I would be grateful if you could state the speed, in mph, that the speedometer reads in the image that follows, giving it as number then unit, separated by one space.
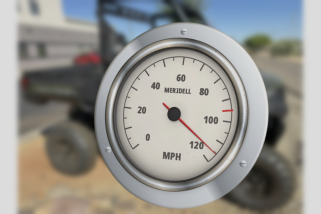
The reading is 115 mph
